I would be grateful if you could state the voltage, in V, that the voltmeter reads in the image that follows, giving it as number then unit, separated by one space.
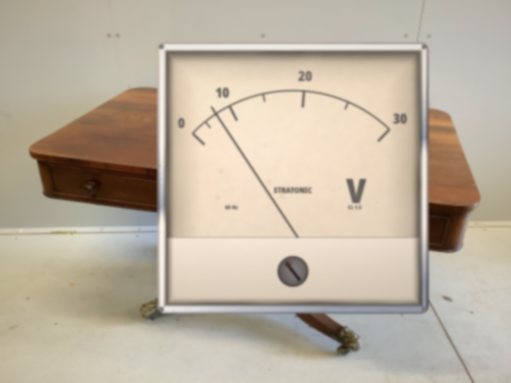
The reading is 7.5 V
